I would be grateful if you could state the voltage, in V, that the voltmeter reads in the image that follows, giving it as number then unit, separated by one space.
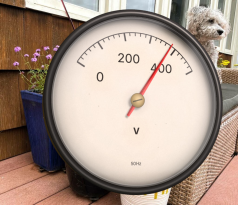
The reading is 380 V
